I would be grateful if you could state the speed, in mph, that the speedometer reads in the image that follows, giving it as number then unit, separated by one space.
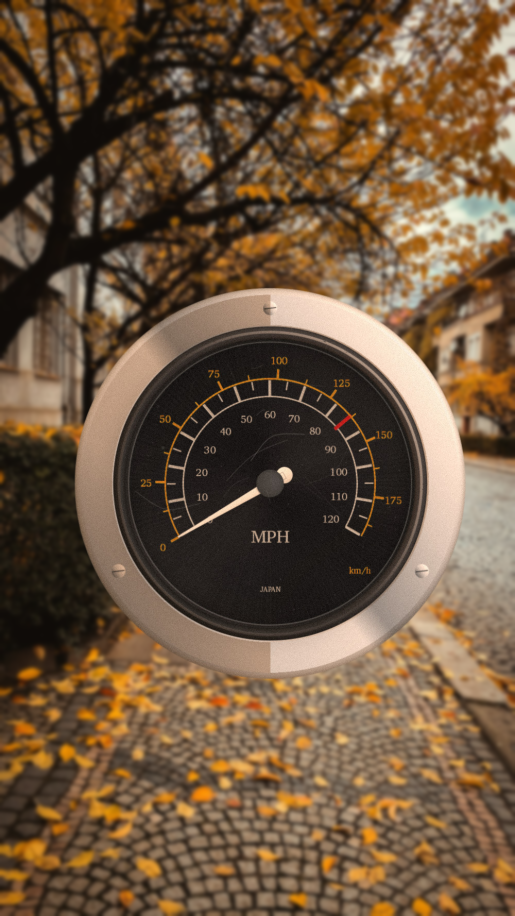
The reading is 0 mph
